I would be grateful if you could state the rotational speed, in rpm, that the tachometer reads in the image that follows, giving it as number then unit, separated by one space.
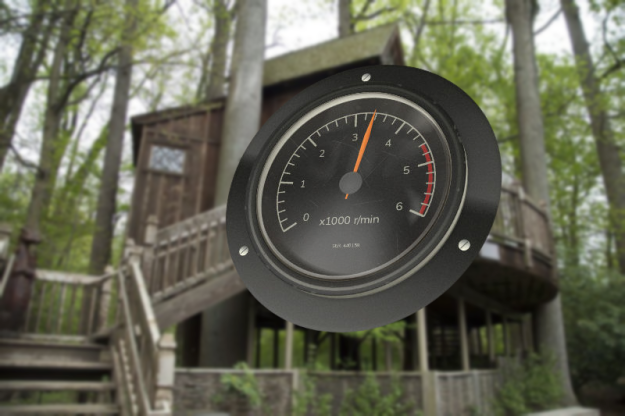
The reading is 3400 rpm
